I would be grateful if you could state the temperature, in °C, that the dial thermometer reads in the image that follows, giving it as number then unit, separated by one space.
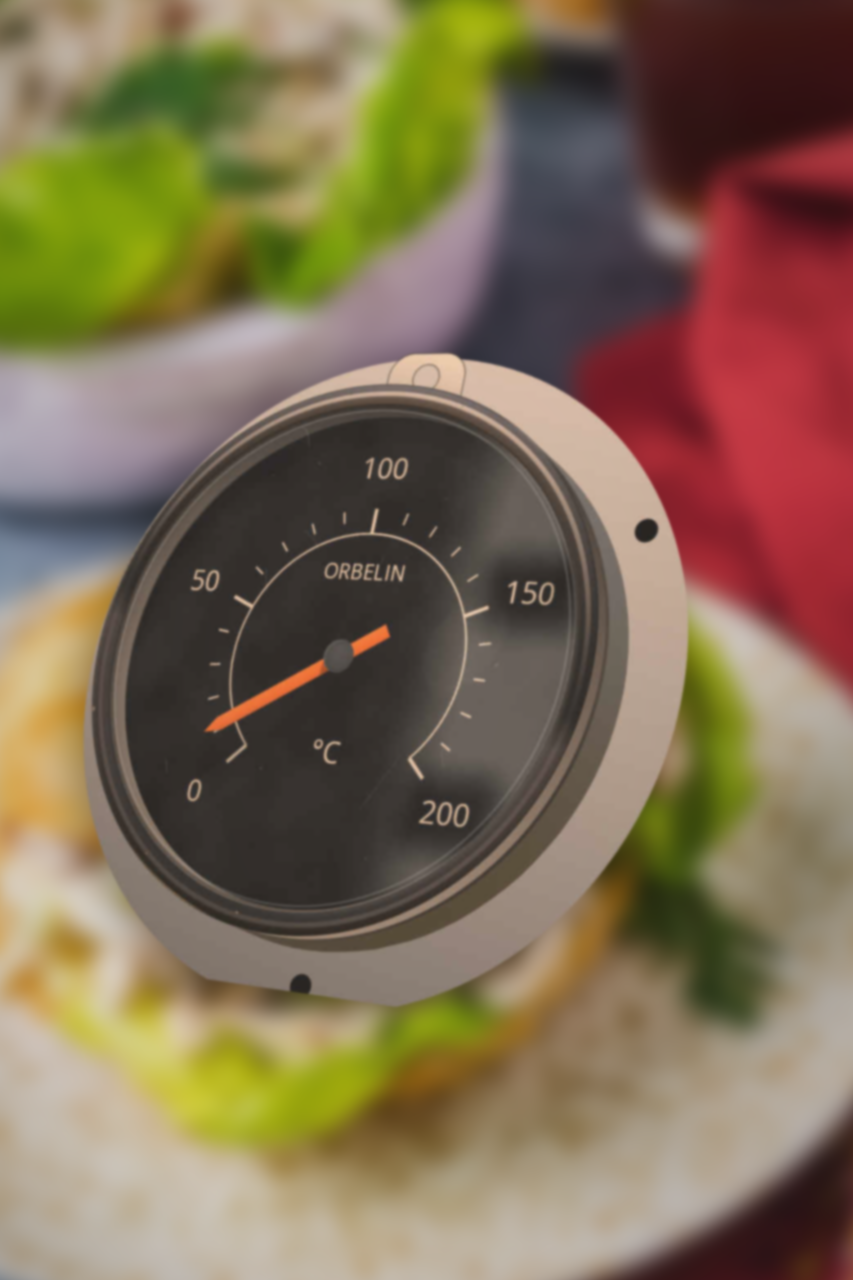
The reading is 10 °C
